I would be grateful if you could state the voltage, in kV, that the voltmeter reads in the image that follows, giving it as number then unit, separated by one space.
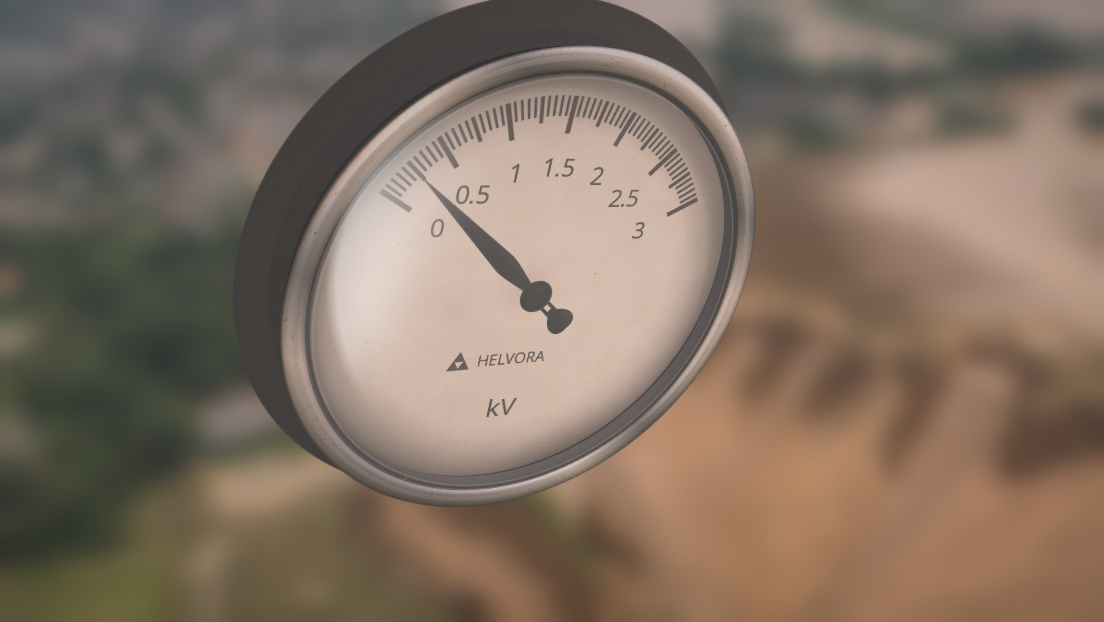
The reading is 0.25 kV
